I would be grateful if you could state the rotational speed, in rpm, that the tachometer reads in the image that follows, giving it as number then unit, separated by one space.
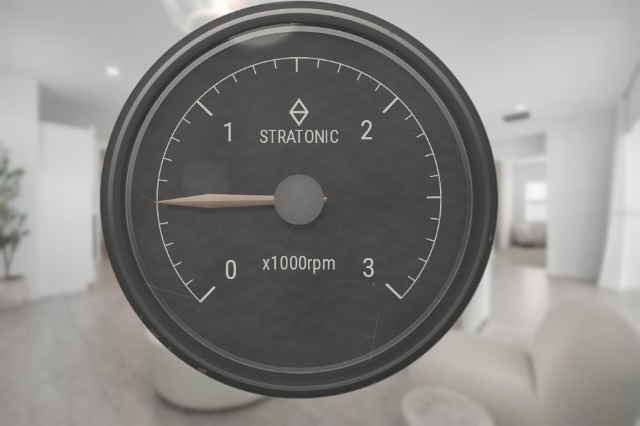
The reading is 500 rpm
